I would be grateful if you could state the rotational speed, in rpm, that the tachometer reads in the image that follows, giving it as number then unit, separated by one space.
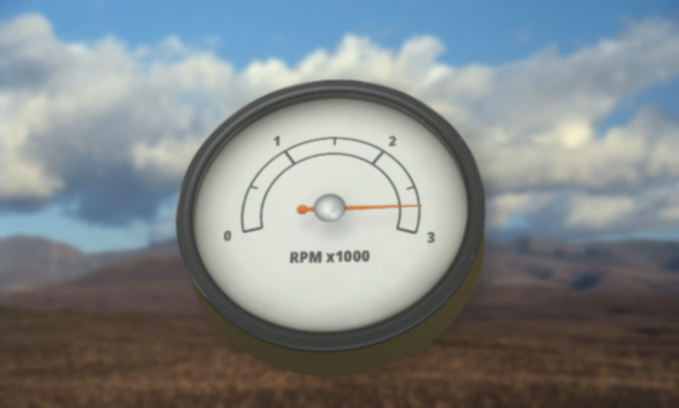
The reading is 2750 rpm
